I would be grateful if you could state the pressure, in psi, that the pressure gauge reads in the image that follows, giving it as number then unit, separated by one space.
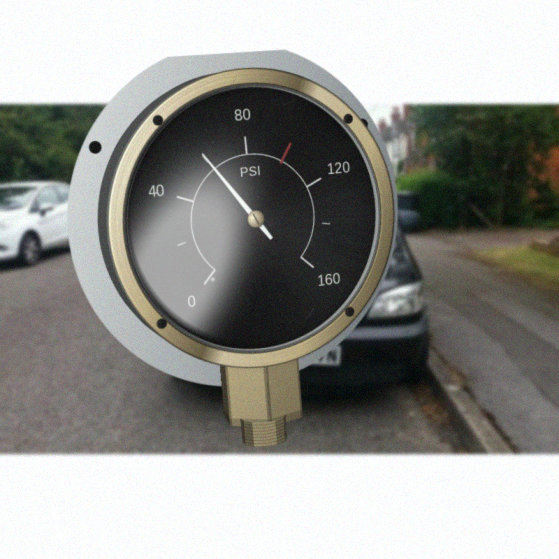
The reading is 60 psi
